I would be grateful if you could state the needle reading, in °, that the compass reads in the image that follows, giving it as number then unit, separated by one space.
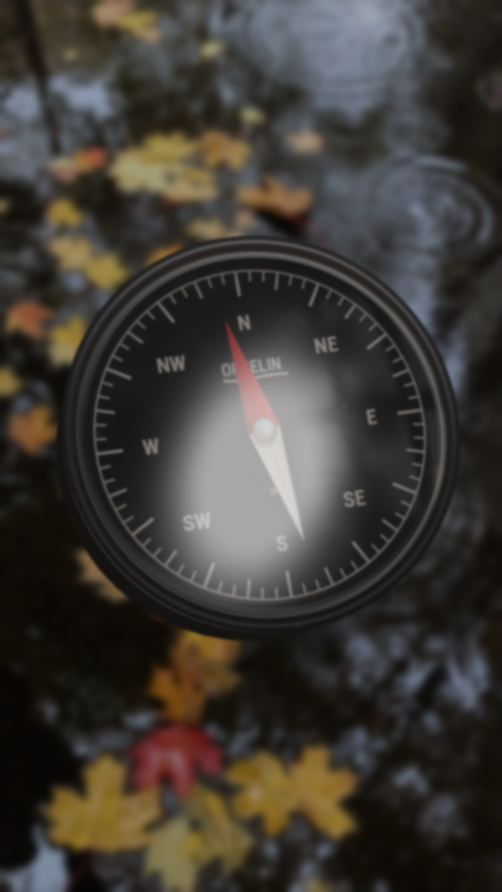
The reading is 350 °
